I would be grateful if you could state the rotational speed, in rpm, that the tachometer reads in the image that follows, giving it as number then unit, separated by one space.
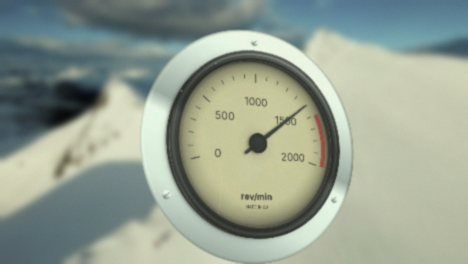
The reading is 1500 rpm
